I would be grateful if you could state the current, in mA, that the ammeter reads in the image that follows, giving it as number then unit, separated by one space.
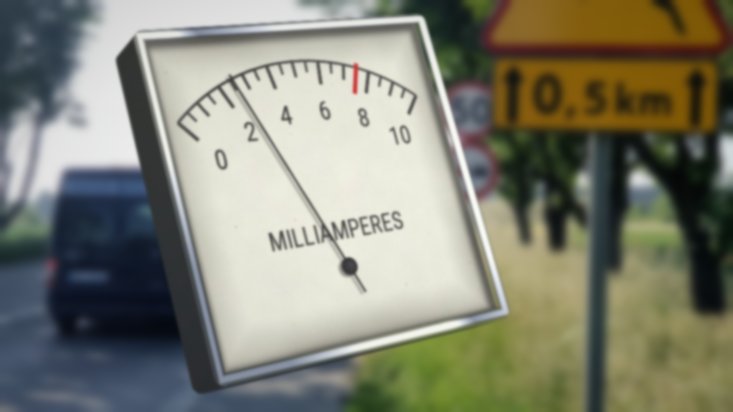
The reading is 2.5 mA
